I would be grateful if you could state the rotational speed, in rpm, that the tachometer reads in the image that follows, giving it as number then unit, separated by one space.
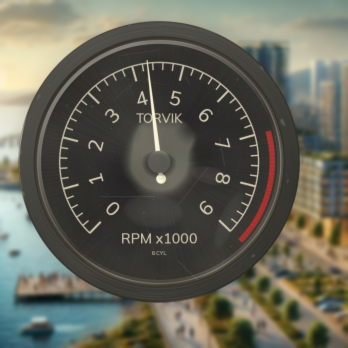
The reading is 4300 rpm
